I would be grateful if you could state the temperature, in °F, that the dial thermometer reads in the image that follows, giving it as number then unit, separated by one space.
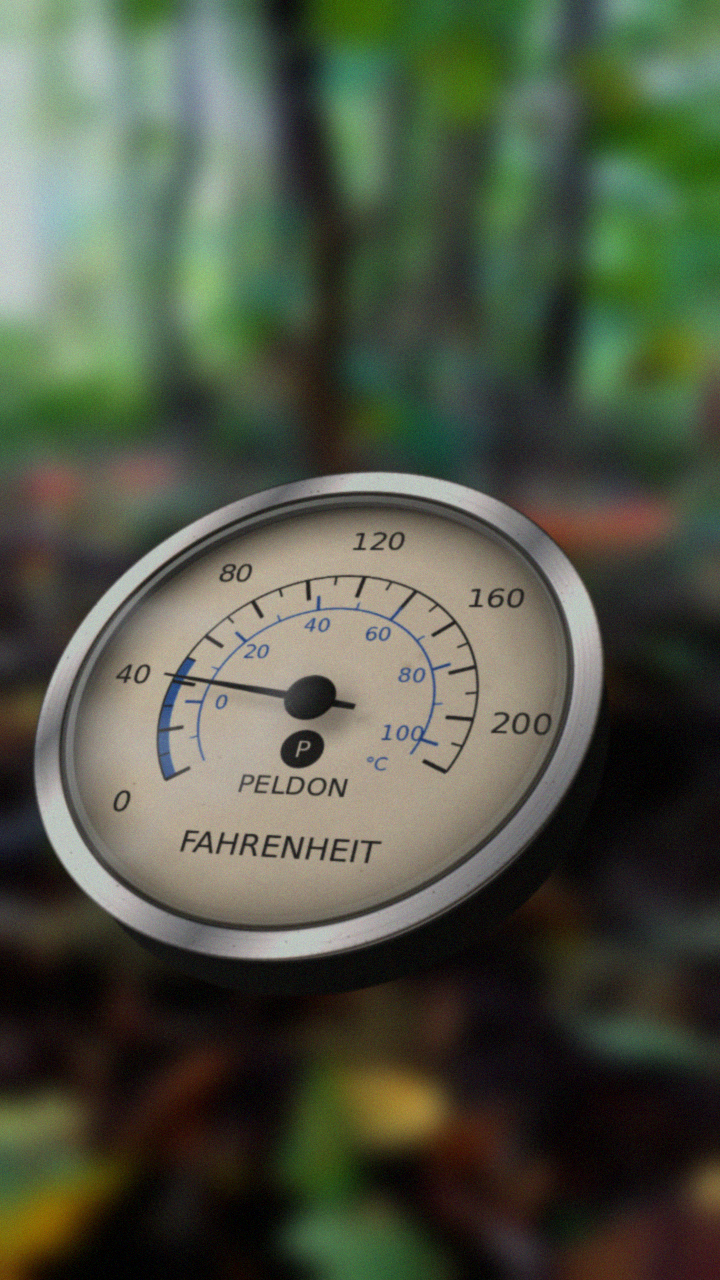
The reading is 40 °F
